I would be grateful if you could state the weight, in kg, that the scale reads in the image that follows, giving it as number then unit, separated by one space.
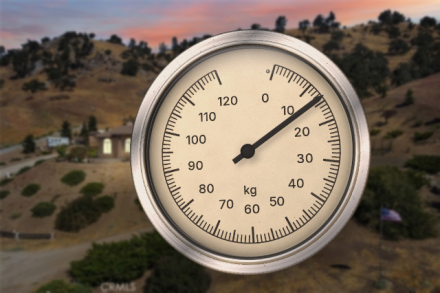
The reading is 14 kg
